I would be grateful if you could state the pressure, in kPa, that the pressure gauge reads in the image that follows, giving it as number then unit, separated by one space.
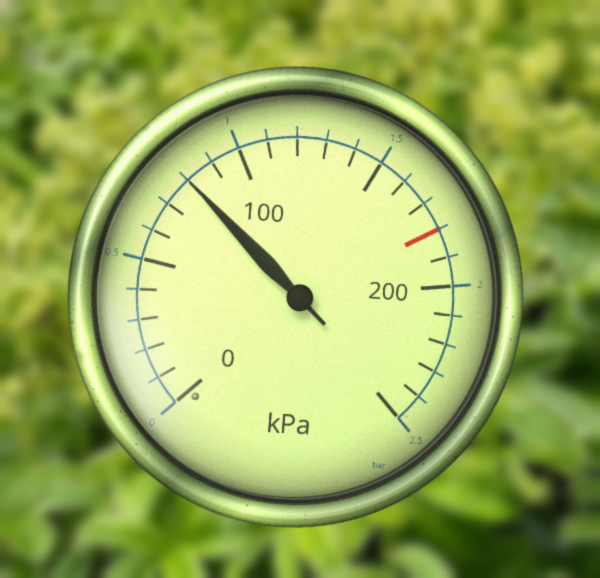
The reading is 80 kPa
